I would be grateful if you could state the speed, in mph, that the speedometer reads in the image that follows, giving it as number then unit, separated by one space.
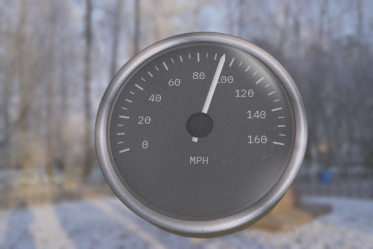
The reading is 95 mph
